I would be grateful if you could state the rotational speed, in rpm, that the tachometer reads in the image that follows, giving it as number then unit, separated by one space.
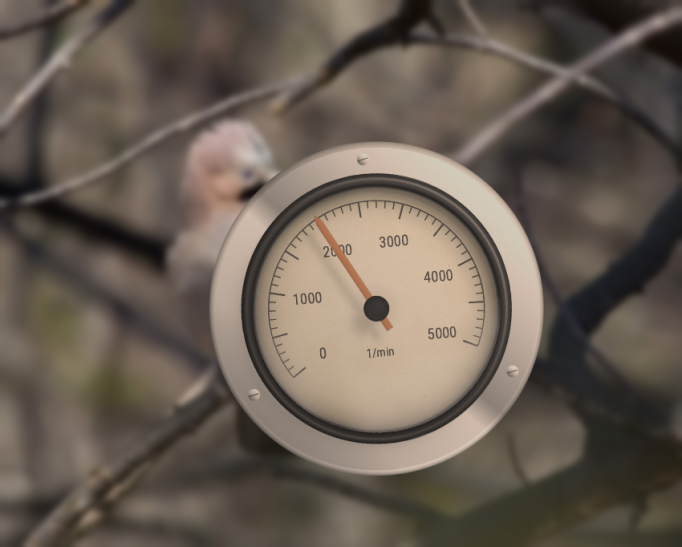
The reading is 2000 rpm
